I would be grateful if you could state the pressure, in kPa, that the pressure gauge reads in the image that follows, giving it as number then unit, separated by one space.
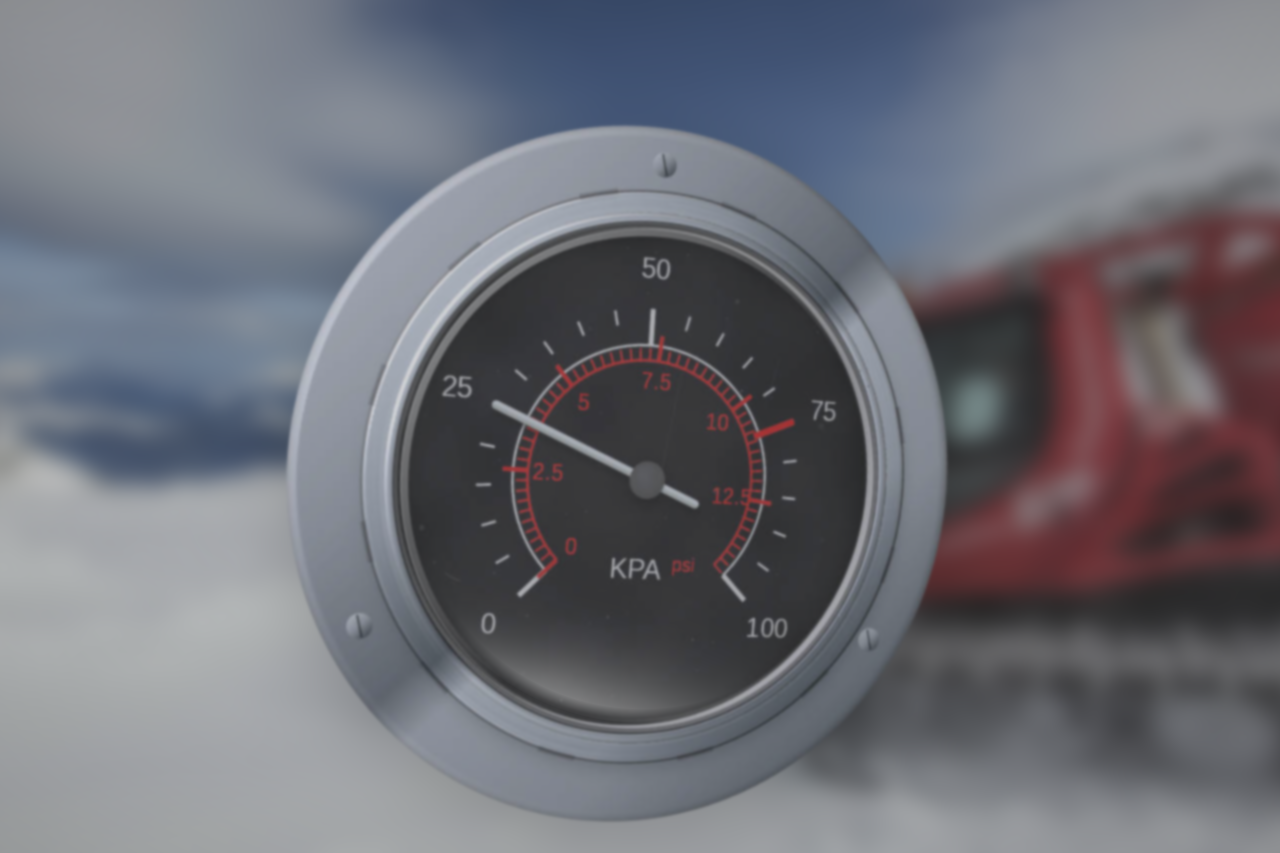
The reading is 25 kPa
